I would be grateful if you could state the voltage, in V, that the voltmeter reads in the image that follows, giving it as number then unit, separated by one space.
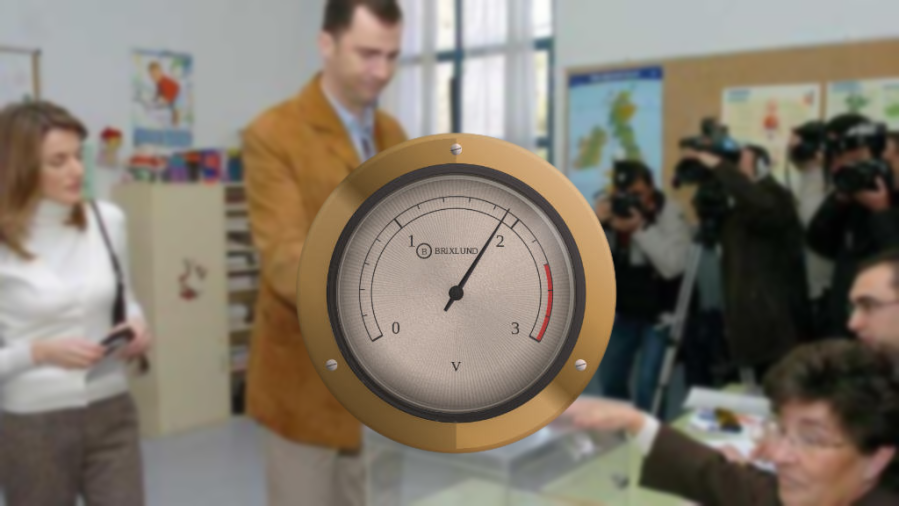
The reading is 1.9 V
